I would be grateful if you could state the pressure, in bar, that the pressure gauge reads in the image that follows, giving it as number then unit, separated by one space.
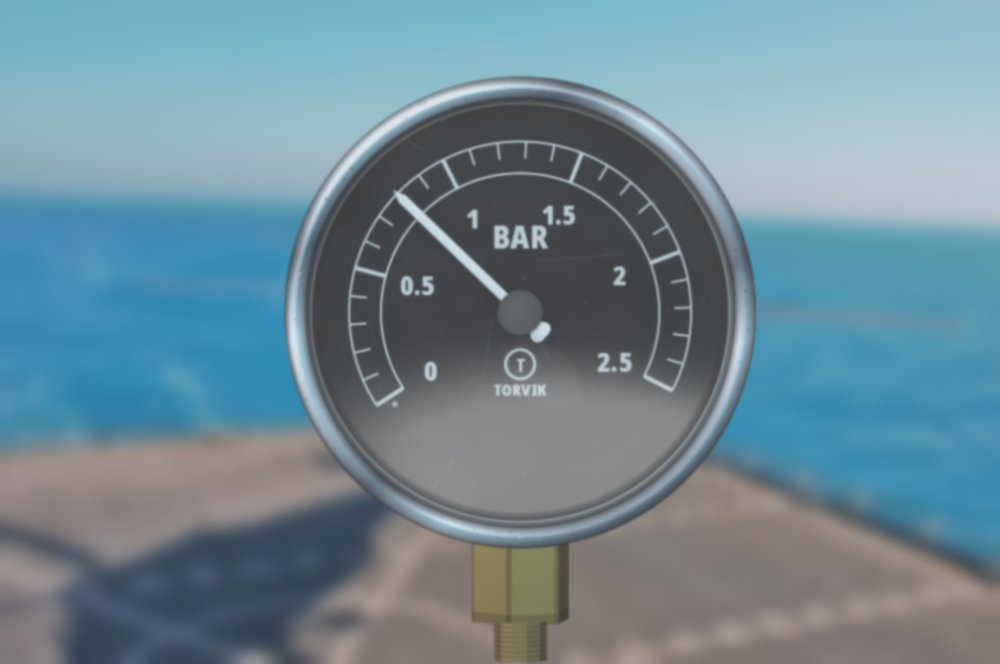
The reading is 0.8 bar
